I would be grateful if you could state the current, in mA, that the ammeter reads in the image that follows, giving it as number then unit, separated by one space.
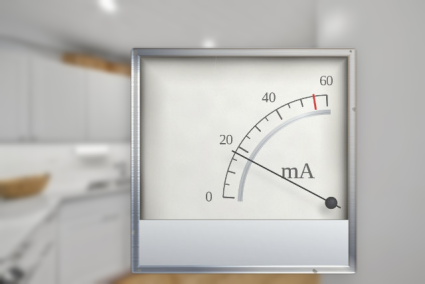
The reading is 17.5 mA
